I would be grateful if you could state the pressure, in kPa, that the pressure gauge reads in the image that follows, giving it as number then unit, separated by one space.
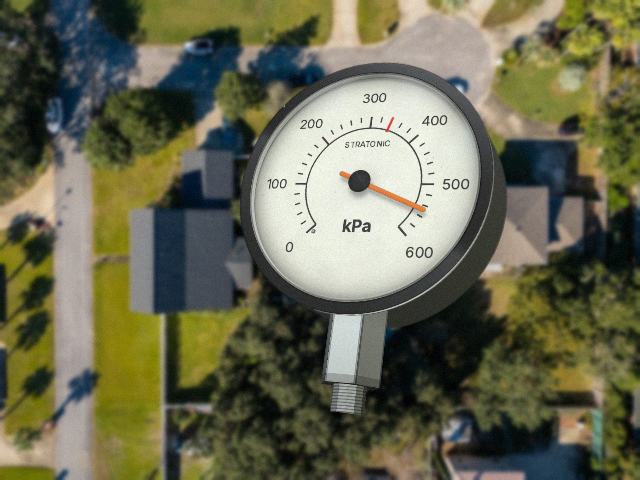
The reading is 550 kPa
